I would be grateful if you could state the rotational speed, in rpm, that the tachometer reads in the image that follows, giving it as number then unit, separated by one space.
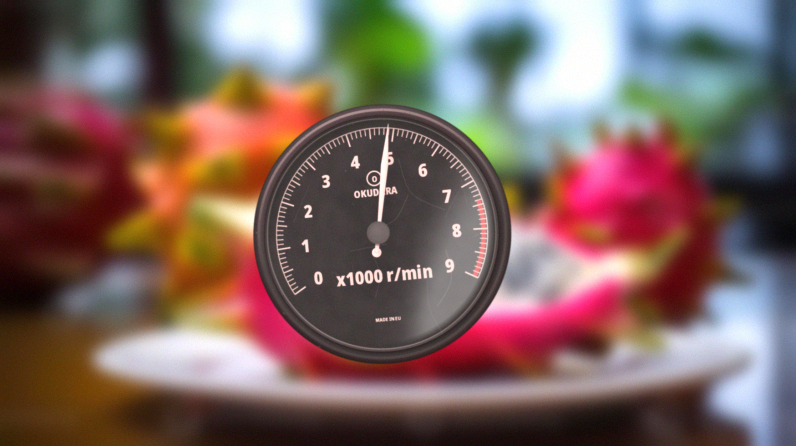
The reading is 4900 rpm
